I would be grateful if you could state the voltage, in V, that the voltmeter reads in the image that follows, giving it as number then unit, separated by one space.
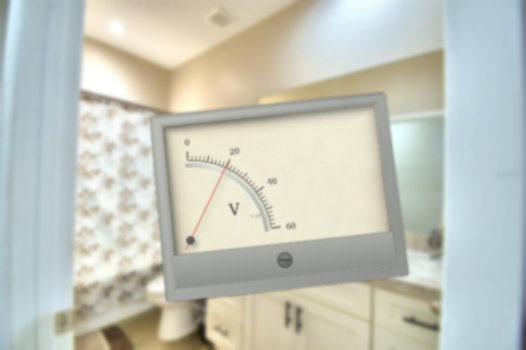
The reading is 20 V
